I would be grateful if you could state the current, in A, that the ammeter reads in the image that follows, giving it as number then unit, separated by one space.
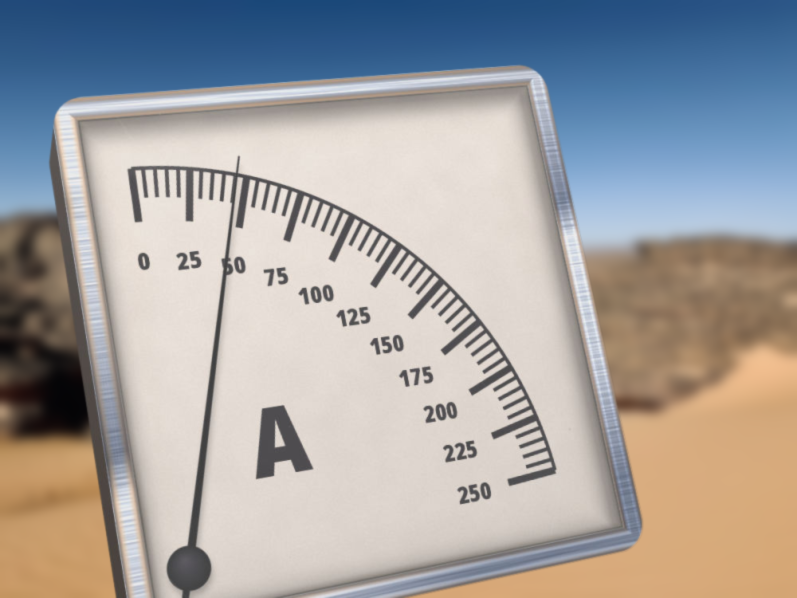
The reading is 45 A
